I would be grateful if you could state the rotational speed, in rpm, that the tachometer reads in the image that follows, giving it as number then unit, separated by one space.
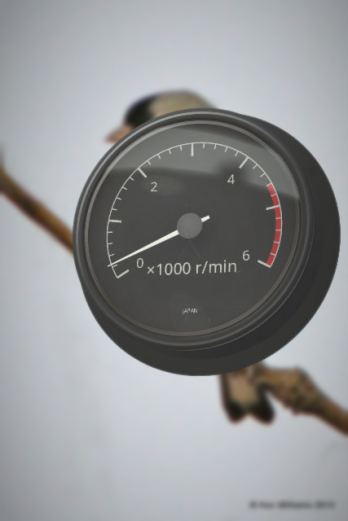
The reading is 200 rpm
